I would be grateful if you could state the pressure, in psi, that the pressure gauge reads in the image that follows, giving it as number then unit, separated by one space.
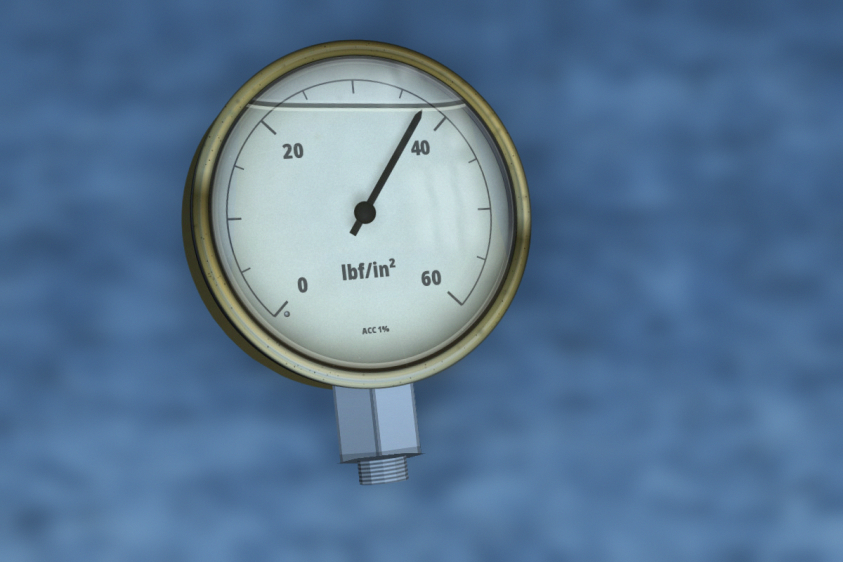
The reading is 37.5 psi
